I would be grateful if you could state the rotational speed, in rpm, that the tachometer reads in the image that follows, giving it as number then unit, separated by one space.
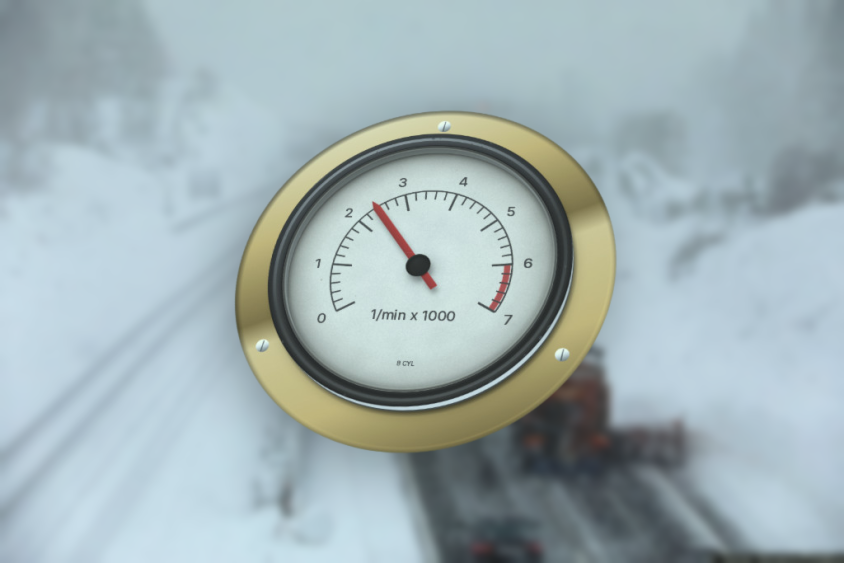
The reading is 2400 rpm
